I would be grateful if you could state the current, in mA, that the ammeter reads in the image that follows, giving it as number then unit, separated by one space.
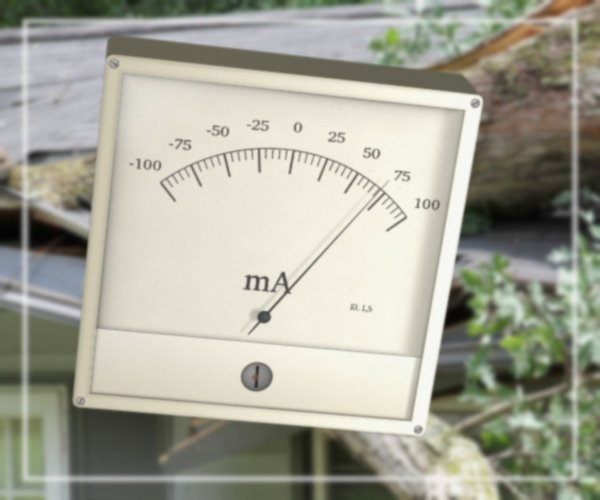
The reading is 70 mA
